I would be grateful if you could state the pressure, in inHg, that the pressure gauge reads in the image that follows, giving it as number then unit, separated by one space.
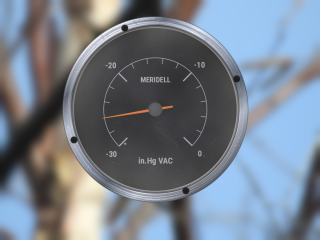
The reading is -26 inHg
